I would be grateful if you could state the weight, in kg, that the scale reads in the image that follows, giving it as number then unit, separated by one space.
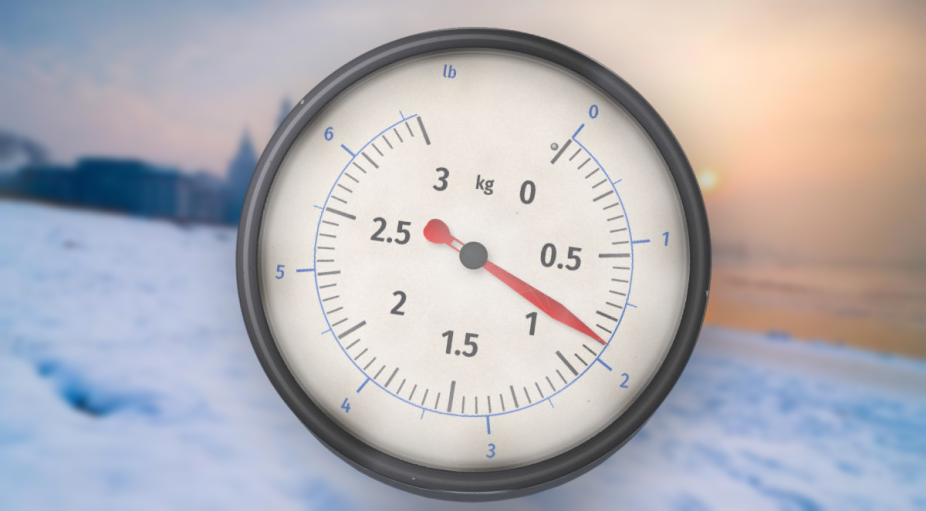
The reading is 0.85 kg
